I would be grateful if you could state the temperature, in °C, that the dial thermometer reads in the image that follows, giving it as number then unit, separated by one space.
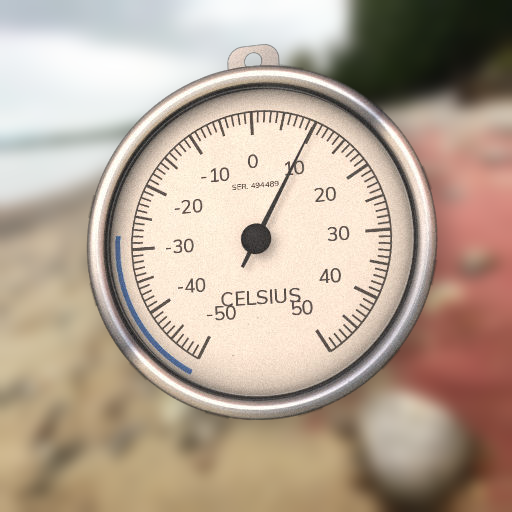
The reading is 10 °C
